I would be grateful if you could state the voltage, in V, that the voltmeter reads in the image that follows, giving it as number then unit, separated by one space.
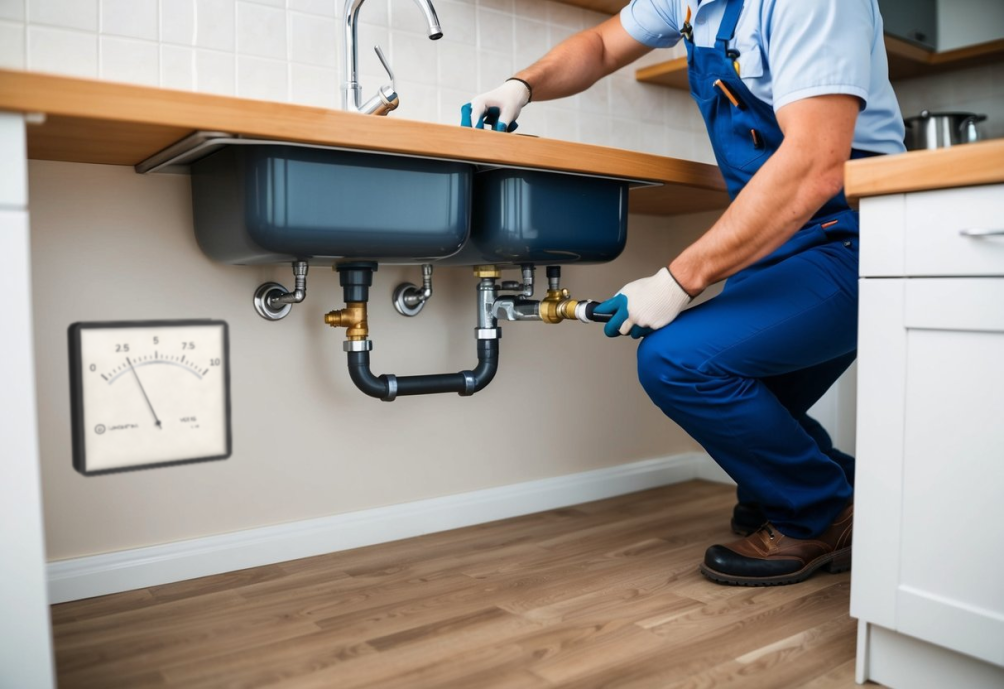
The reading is 2.5 V
